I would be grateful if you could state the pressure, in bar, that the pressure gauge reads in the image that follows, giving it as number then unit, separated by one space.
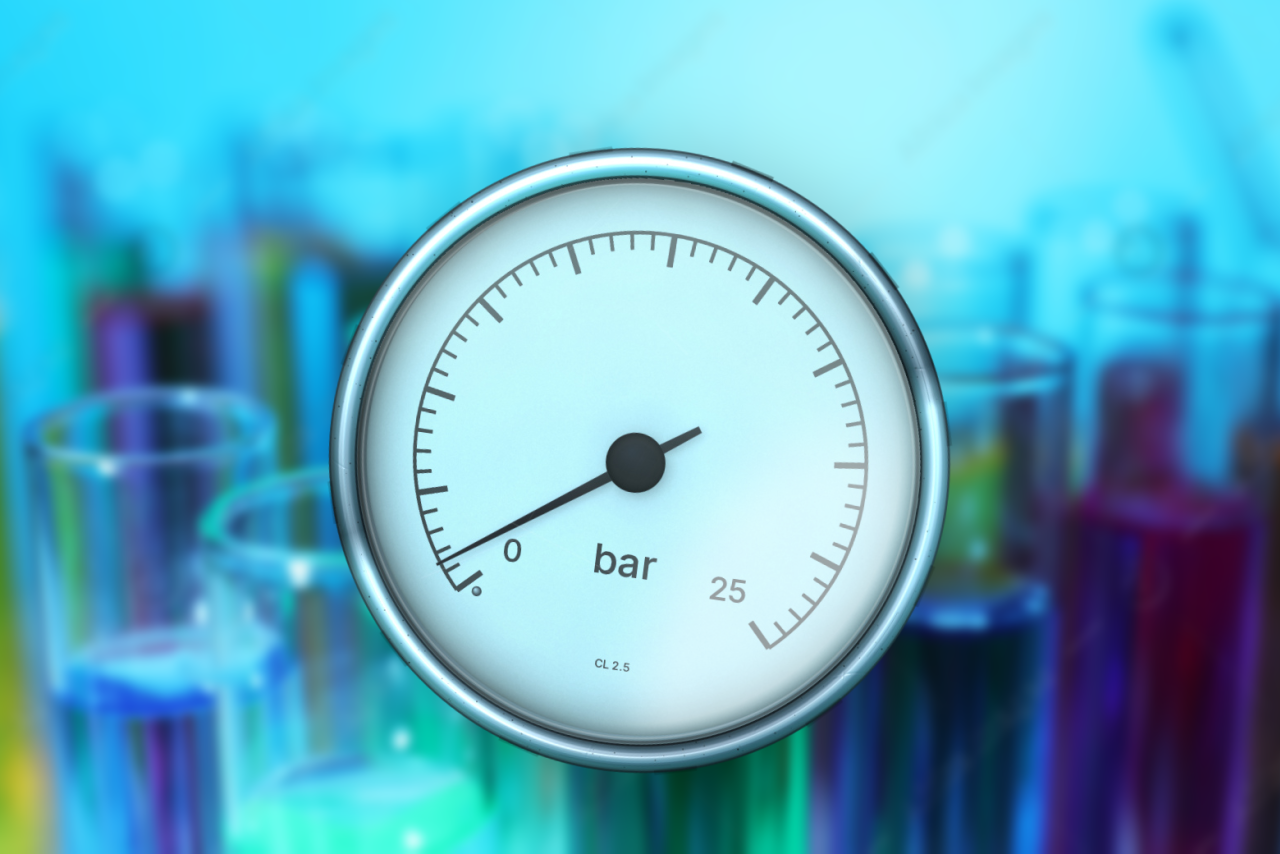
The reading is 0.75 bar
